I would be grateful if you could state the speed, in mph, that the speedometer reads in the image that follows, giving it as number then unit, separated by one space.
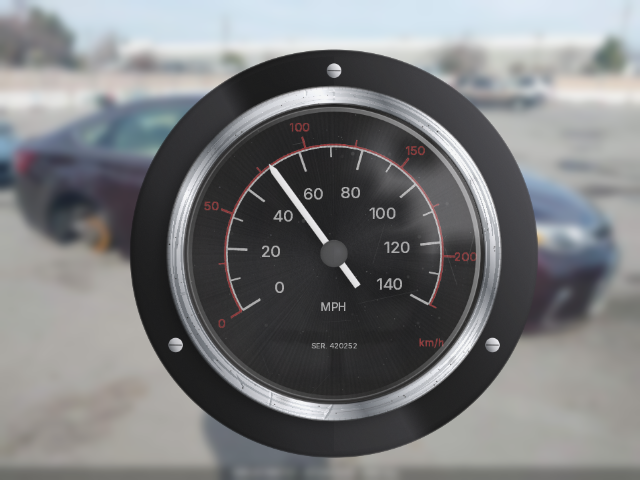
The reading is 50 mph
